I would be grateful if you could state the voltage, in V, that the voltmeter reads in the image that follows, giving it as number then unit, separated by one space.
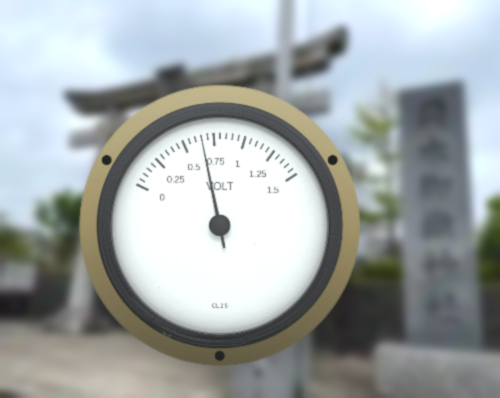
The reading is 0.65 V
